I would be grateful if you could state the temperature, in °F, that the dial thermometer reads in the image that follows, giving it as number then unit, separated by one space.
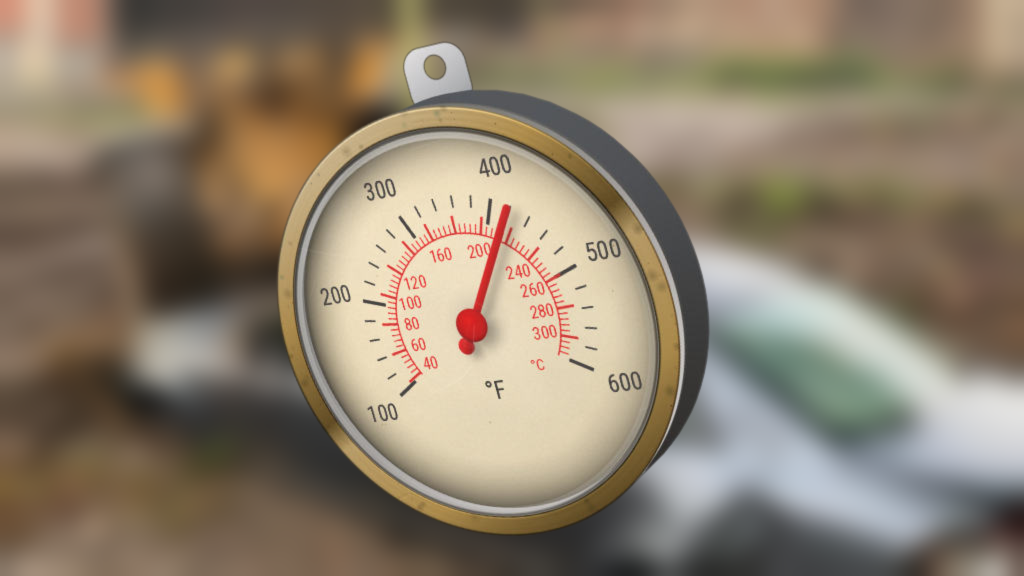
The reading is 420 °F
